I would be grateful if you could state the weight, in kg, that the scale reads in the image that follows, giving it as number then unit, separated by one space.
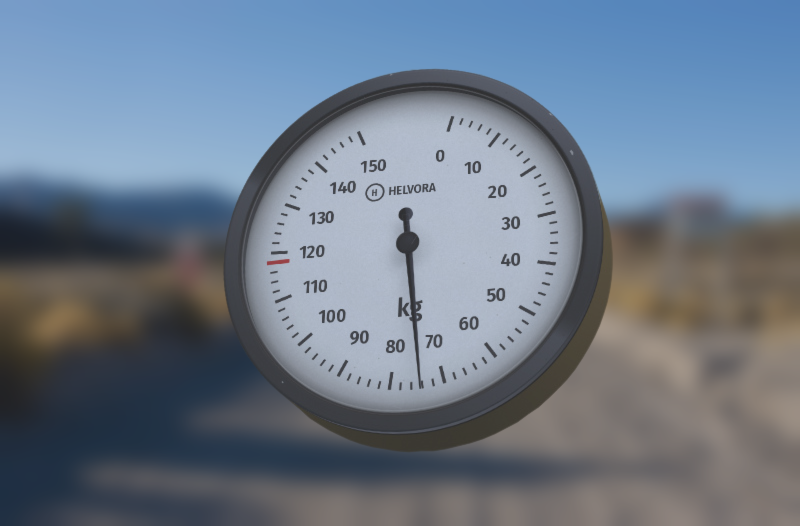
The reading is 74 kg
